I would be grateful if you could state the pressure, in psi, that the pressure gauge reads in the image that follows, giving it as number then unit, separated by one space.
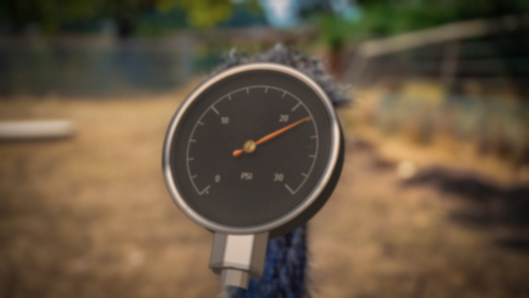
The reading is 22 psi
